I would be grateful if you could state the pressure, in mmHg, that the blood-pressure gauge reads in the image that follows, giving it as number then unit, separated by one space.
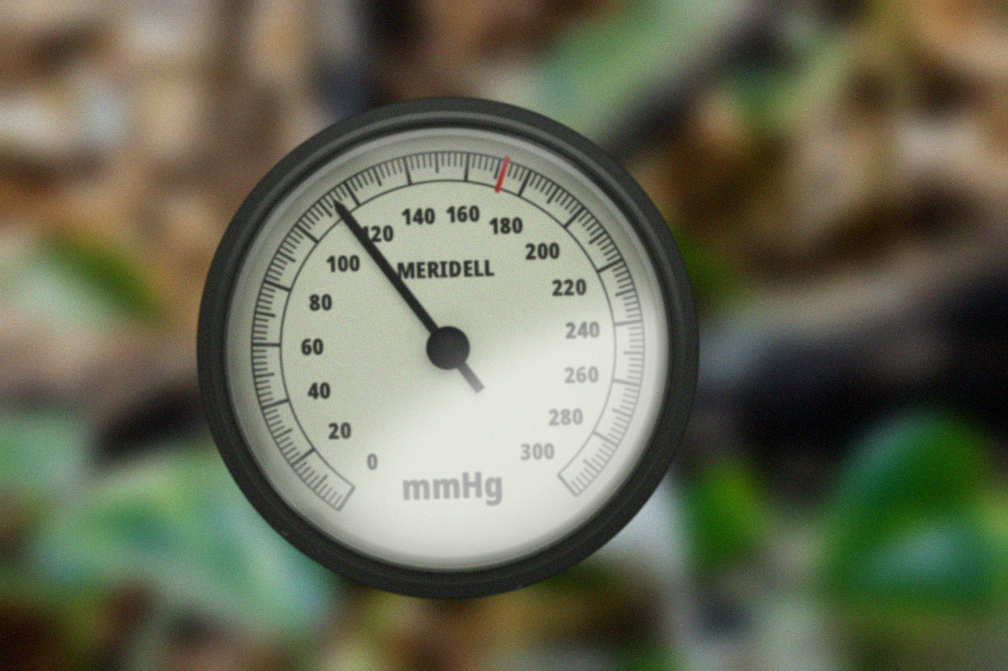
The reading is 114 mmHg
